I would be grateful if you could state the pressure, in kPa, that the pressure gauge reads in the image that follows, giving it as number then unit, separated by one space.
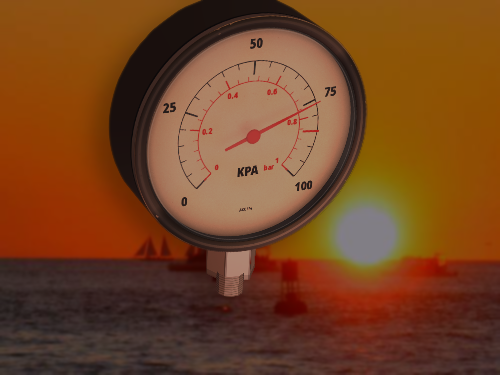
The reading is 75 kPa
